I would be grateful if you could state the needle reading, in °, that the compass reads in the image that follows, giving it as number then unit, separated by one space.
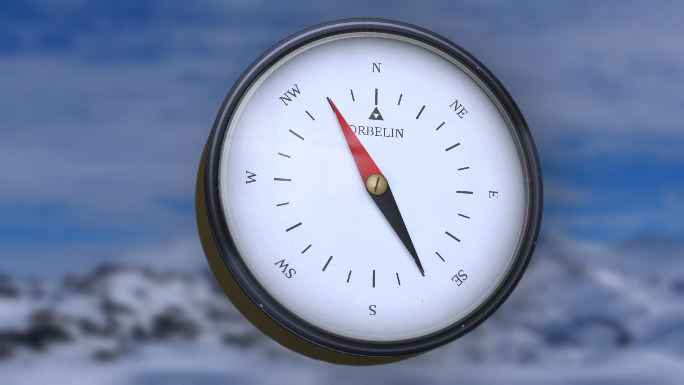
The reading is 330 °
